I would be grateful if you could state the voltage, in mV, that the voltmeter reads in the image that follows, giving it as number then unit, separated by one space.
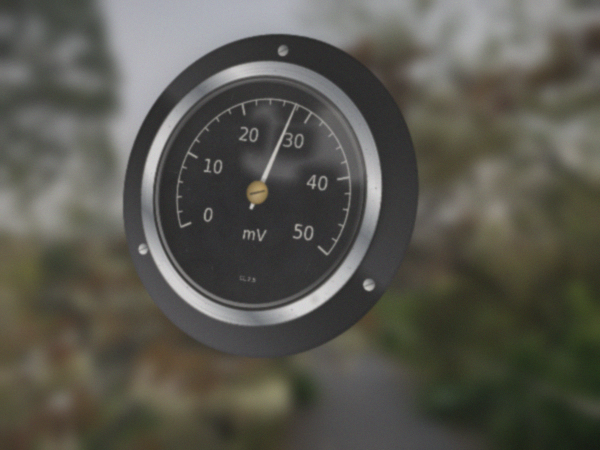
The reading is 28 mV
